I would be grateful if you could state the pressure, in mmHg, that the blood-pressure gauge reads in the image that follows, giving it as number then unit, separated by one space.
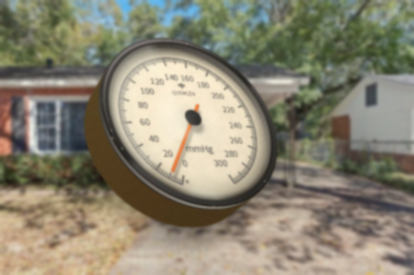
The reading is 10 mmHg
